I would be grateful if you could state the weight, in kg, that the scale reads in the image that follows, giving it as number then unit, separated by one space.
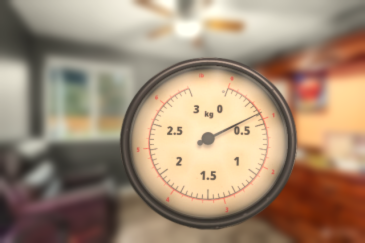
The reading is 0.4 kg
